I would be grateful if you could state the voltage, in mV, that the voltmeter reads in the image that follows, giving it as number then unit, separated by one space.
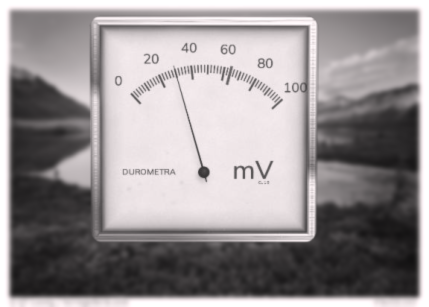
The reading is 30 mV
